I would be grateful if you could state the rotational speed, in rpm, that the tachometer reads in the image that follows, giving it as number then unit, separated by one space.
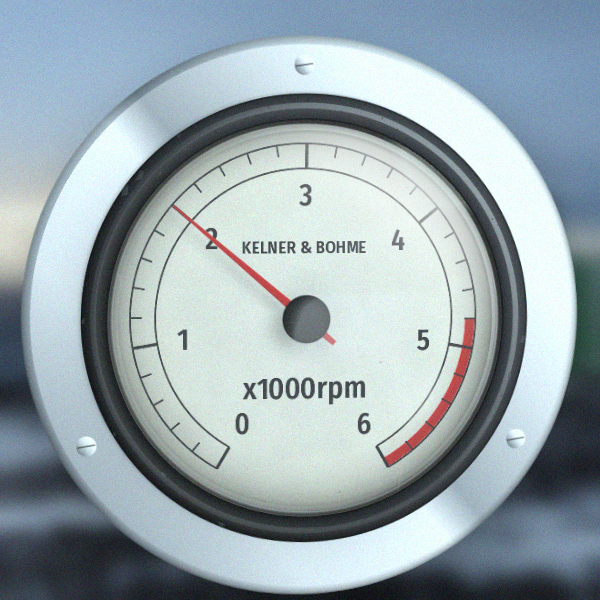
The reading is 2000 rpm
